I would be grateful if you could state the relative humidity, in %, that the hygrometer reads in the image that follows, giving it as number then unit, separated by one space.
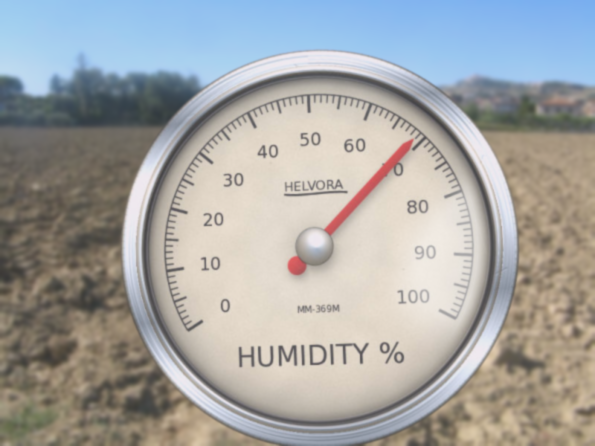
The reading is 69 %
